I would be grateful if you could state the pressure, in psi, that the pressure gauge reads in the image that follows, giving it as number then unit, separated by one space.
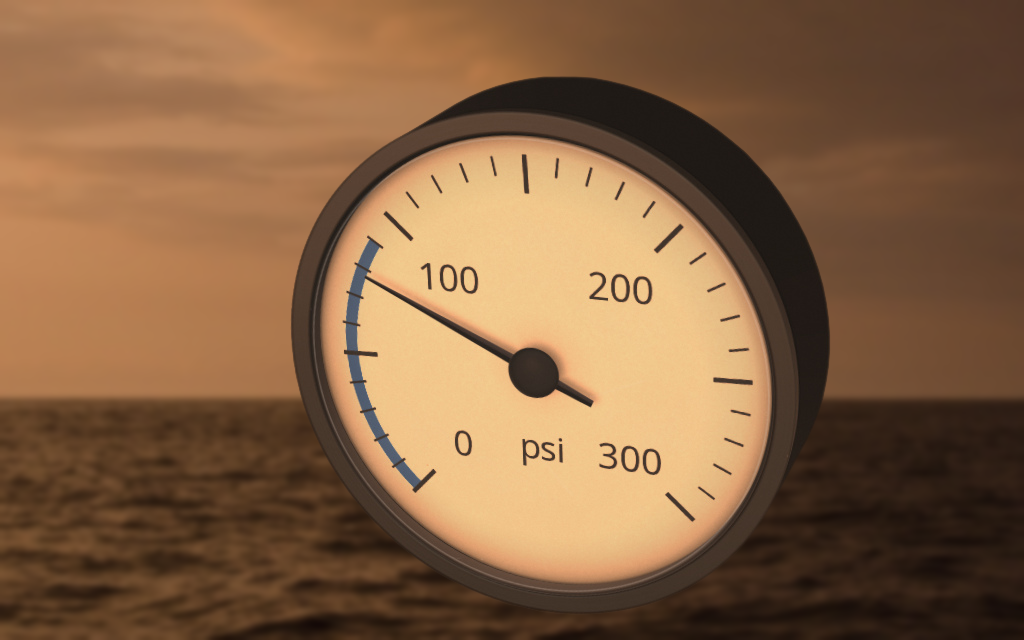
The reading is 80 psi
